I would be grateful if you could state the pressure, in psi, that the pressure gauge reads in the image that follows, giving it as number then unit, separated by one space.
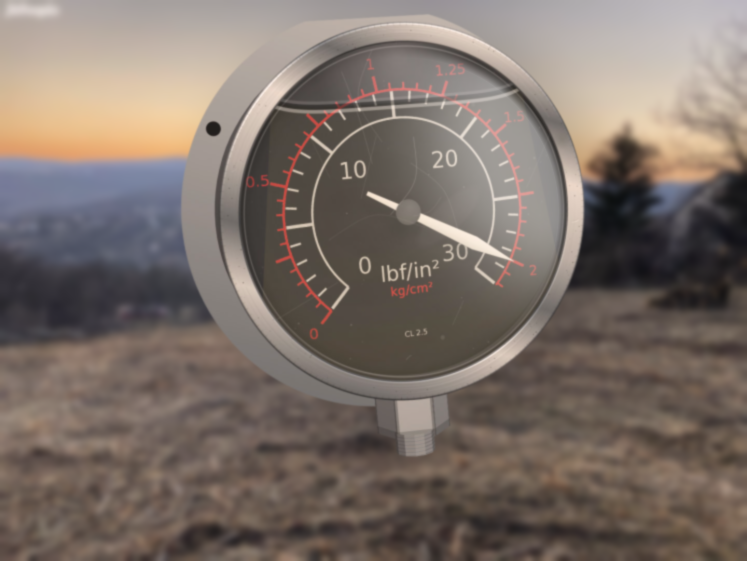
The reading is 28.5 psi
